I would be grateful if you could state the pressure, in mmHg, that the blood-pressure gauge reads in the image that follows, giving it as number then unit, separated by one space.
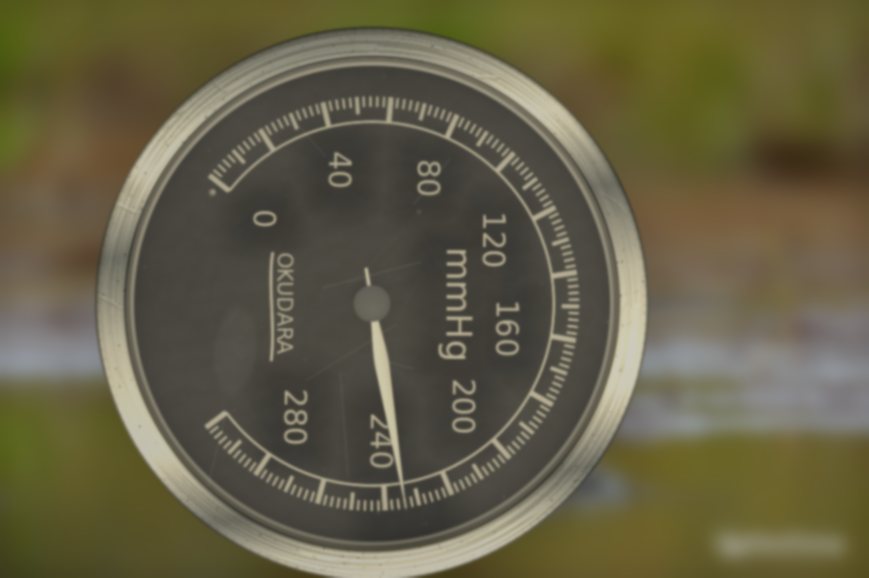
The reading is 234 mmHg
